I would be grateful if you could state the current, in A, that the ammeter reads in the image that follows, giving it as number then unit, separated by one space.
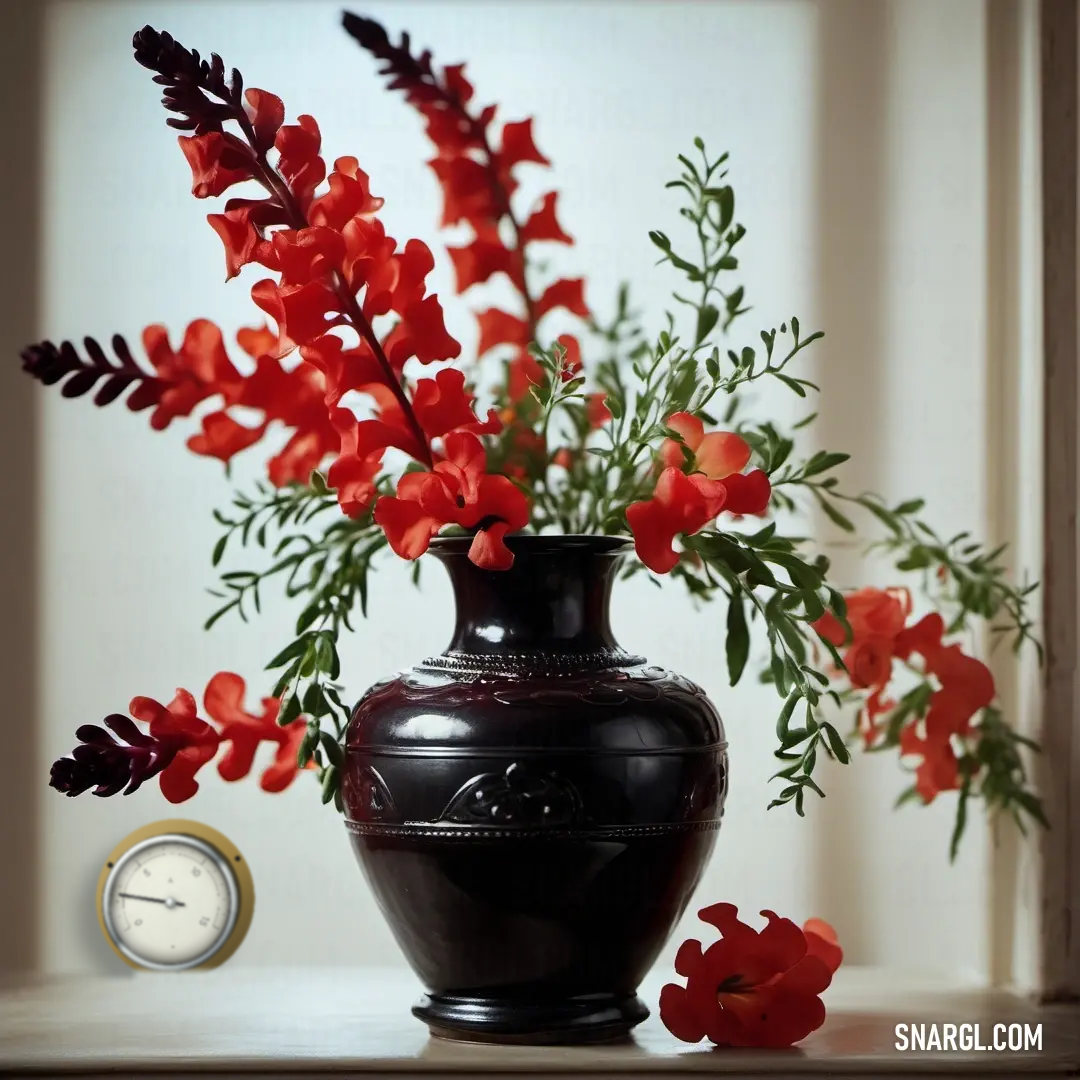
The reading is 2.5 A
